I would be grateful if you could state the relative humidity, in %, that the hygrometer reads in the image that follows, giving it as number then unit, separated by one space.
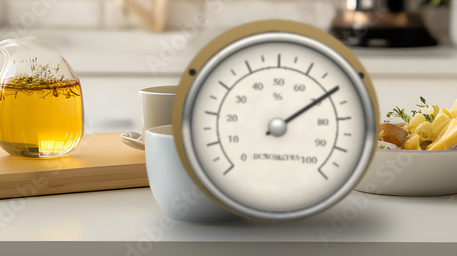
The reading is 70 %
